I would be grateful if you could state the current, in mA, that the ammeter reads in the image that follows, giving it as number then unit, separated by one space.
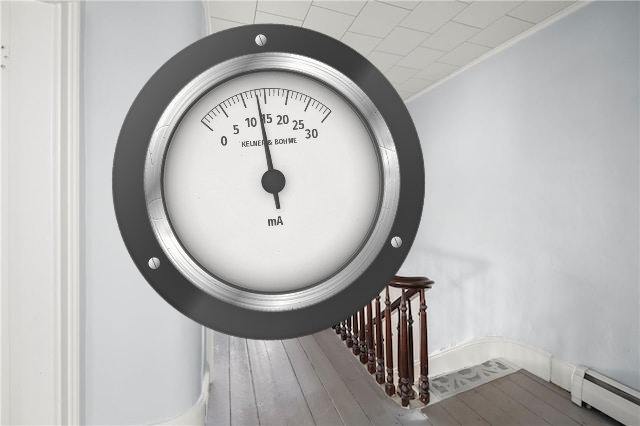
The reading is 13 mA
